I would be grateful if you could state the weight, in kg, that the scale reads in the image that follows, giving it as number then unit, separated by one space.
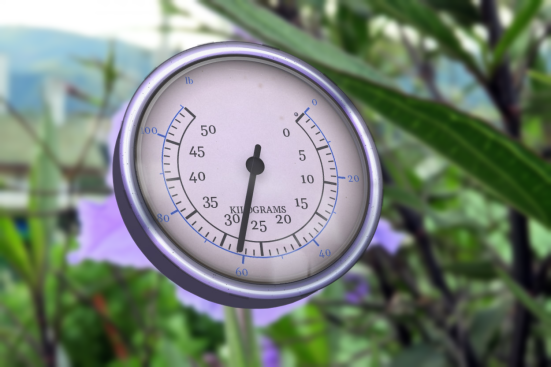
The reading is 28 kg
